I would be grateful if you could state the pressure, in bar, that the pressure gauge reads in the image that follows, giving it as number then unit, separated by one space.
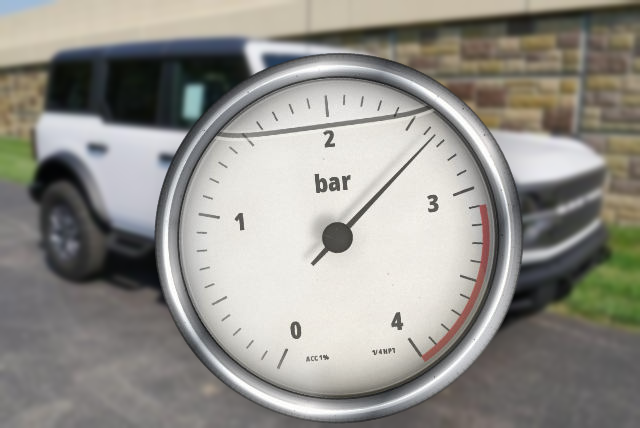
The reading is 2.65 bar
